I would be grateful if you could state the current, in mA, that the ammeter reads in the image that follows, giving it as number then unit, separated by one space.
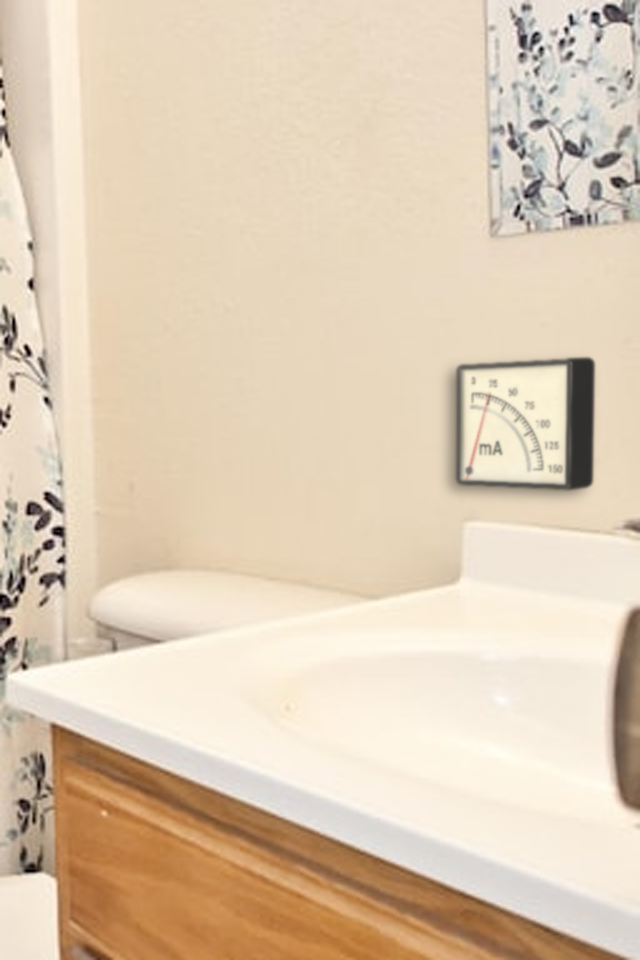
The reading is 25 mA
